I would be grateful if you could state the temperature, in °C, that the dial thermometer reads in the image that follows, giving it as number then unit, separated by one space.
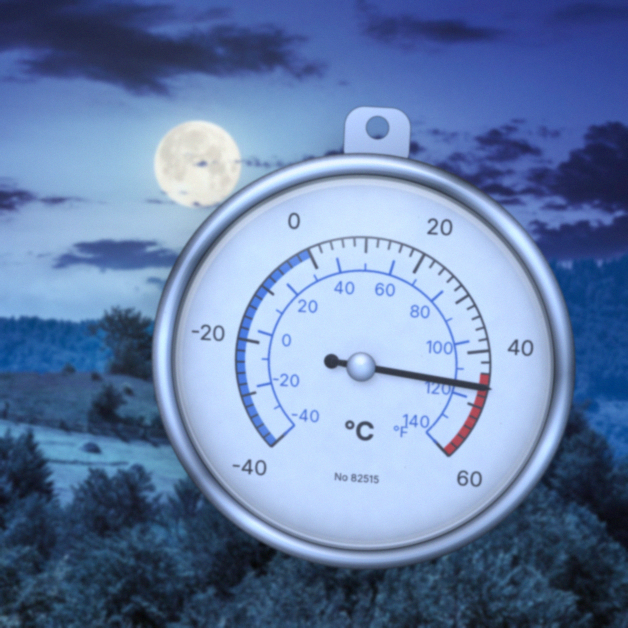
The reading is 46 °C
